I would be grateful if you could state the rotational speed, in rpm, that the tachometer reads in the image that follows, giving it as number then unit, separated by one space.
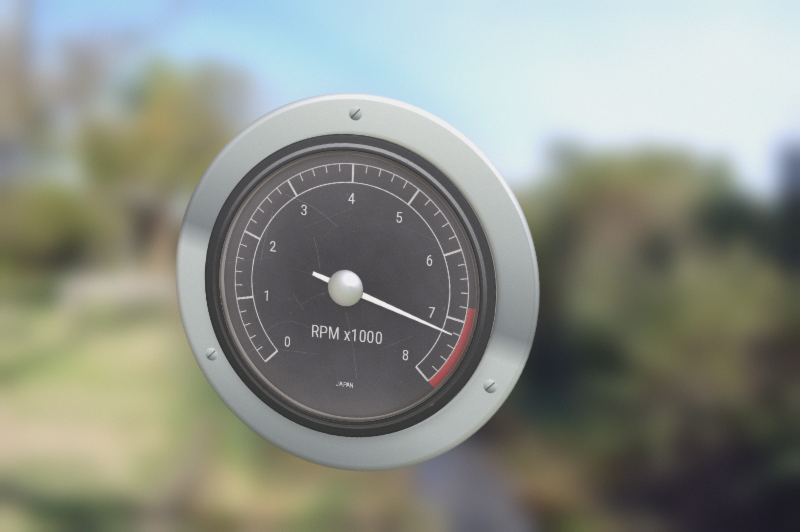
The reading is 7200 rpm
